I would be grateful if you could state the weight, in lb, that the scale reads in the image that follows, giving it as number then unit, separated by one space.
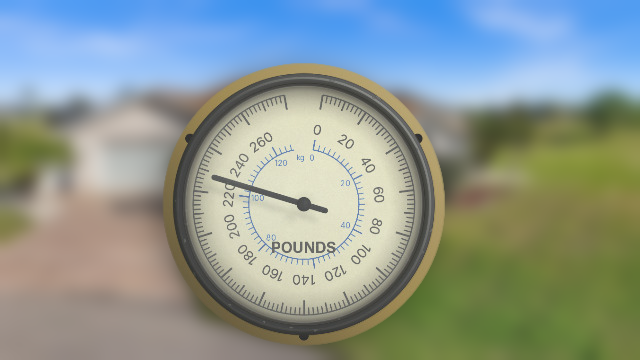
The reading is 228 lb
